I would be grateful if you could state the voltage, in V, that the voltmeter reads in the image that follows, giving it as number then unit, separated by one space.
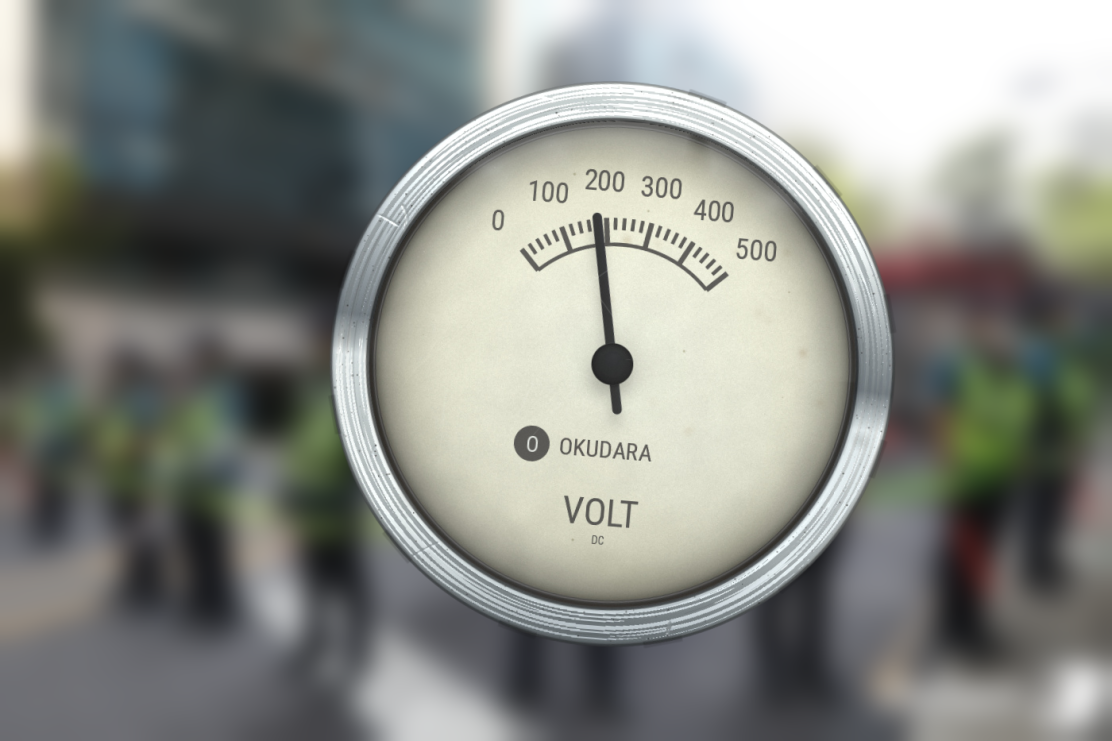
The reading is 180 V
